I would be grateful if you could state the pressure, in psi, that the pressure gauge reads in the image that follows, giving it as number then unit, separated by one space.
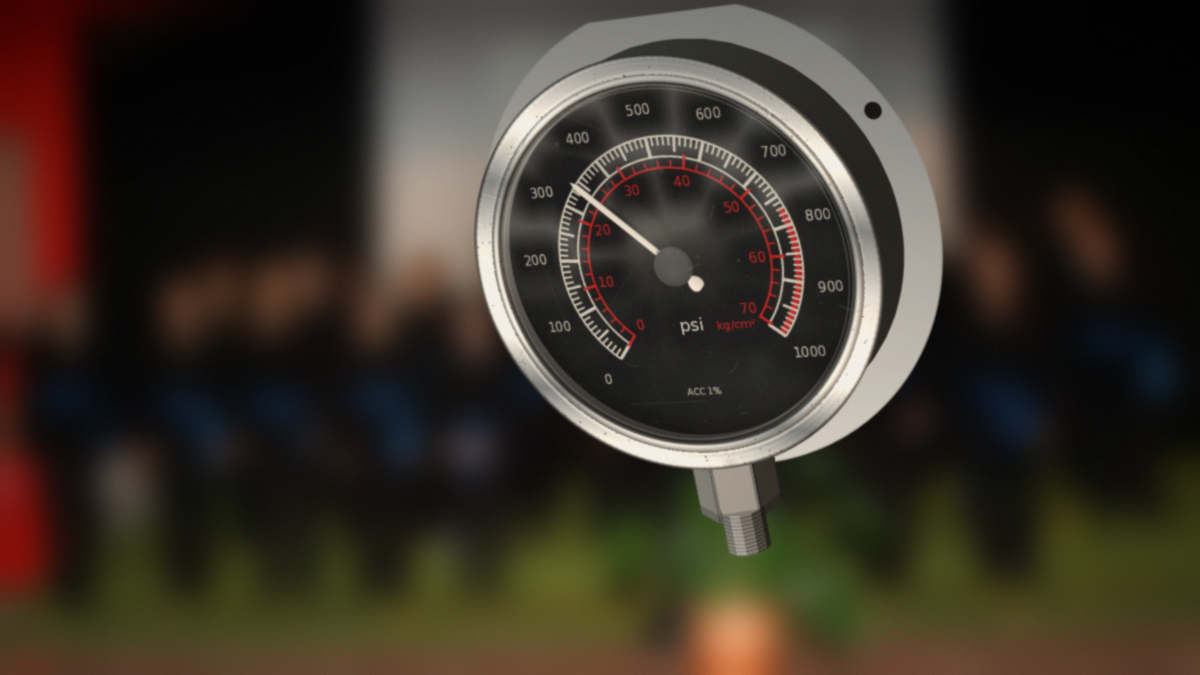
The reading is 350 psi
